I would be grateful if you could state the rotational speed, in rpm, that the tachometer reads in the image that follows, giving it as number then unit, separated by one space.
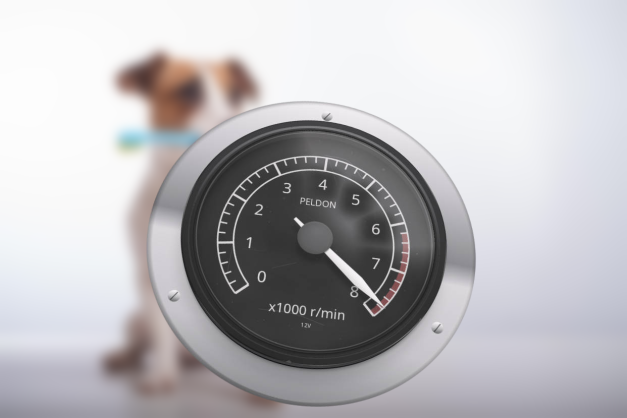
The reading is 7800 rpm
